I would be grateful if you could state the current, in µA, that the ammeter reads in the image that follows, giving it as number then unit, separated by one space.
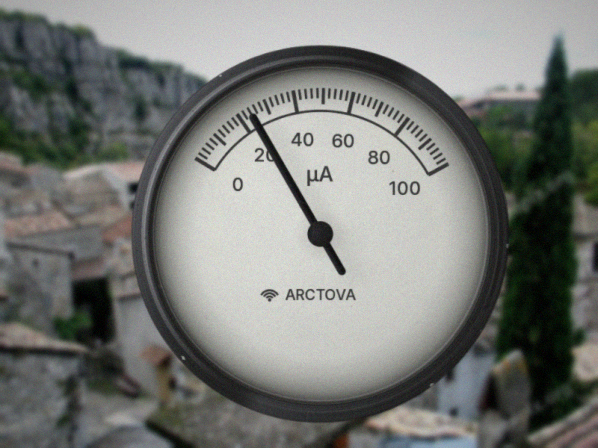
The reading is 24 µA
